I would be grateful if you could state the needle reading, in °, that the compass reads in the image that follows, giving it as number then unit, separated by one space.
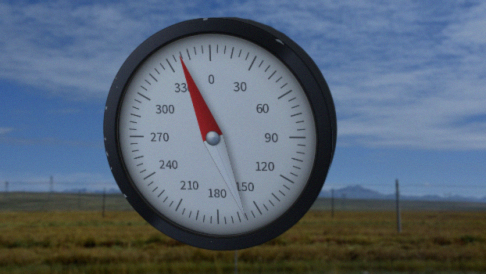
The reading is 340 °
